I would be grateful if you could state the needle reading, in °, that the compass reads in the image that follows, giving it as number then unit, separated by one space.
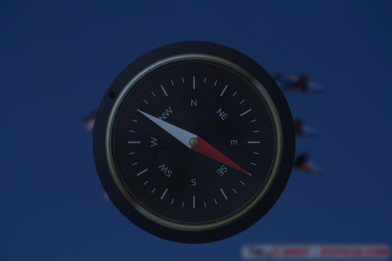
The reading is 120 °
